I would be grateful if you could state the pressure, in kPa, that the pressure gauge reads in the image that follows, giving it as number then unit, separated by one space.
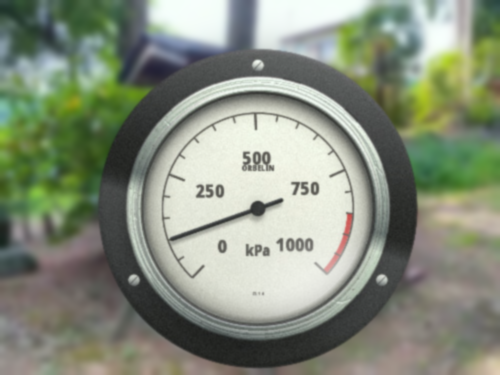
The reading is 100 kPa
